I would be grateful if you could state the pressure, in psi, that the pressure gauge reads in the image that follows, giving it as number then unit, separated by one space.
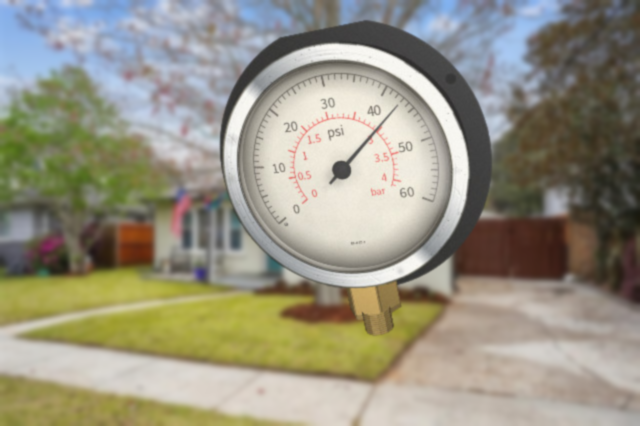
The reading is 43 psi
